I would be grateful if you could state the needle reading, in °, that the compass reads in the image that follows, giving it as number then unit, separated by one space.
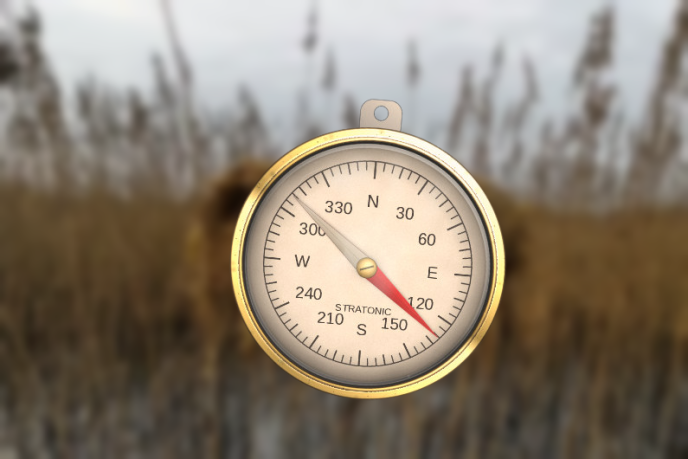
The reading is 130 °
